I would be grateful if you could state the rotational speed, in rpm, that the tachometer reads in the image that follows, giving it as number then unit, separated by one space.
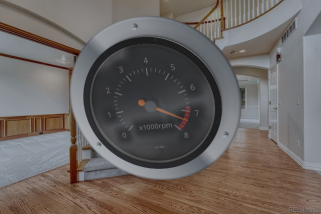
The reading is 7400 rpm
